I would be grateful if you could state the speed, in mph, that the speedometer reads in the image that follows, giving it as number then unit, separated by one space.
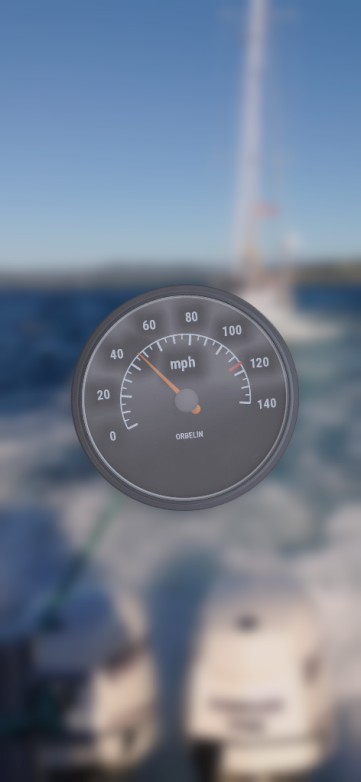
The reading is 47.5 mph
